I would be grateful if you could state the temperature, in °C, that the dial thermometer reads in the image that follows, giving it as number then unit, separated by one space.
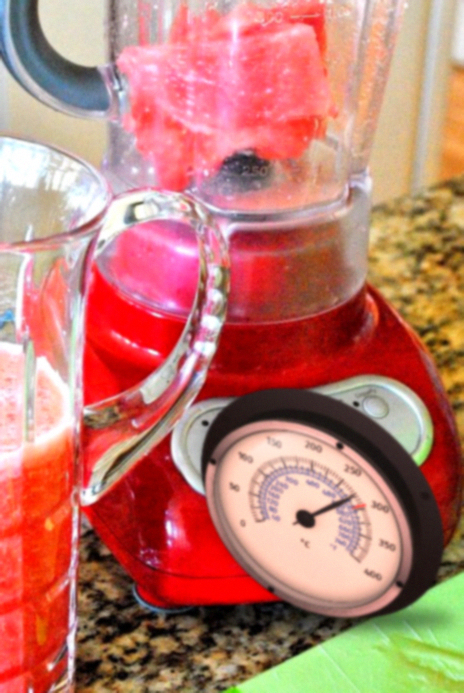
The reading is 275 °C
